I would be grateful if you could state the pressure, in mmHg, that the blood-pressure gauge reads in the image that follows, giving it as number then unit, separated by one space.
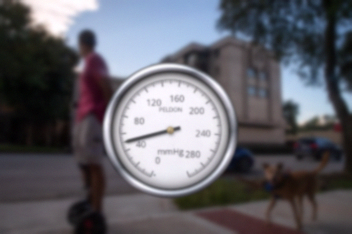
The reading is 50 mmHg
